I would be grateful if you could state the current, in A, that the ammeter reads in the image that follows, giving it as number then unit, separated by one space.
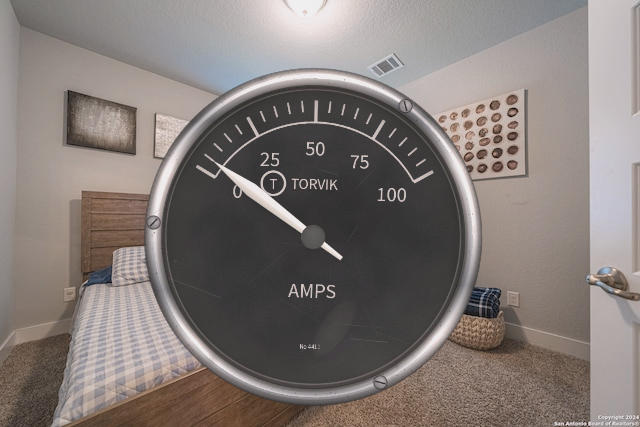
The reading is 5 A
